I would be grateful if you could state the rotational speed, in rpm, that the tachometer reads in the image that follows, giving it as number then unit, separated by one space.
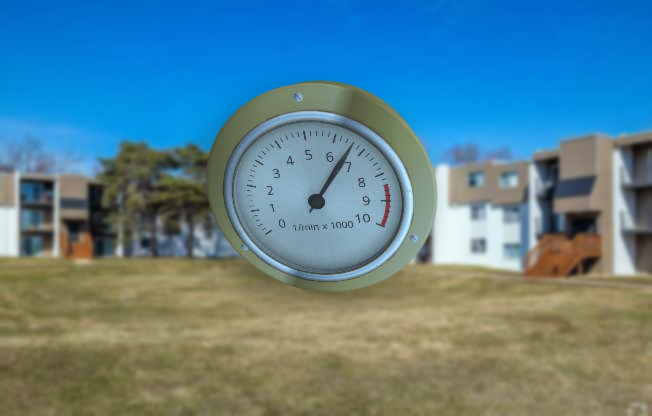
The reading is 6600 rpm
